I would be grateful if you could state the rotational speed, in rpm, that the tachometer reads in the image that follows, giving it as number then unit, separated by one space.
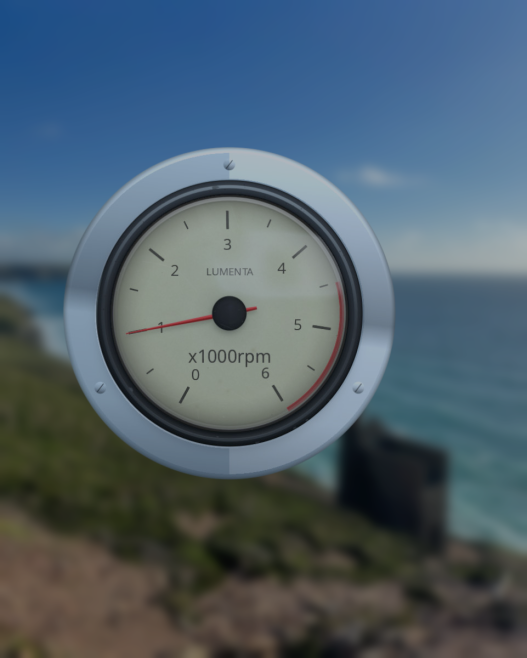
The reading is 1000 rpm
